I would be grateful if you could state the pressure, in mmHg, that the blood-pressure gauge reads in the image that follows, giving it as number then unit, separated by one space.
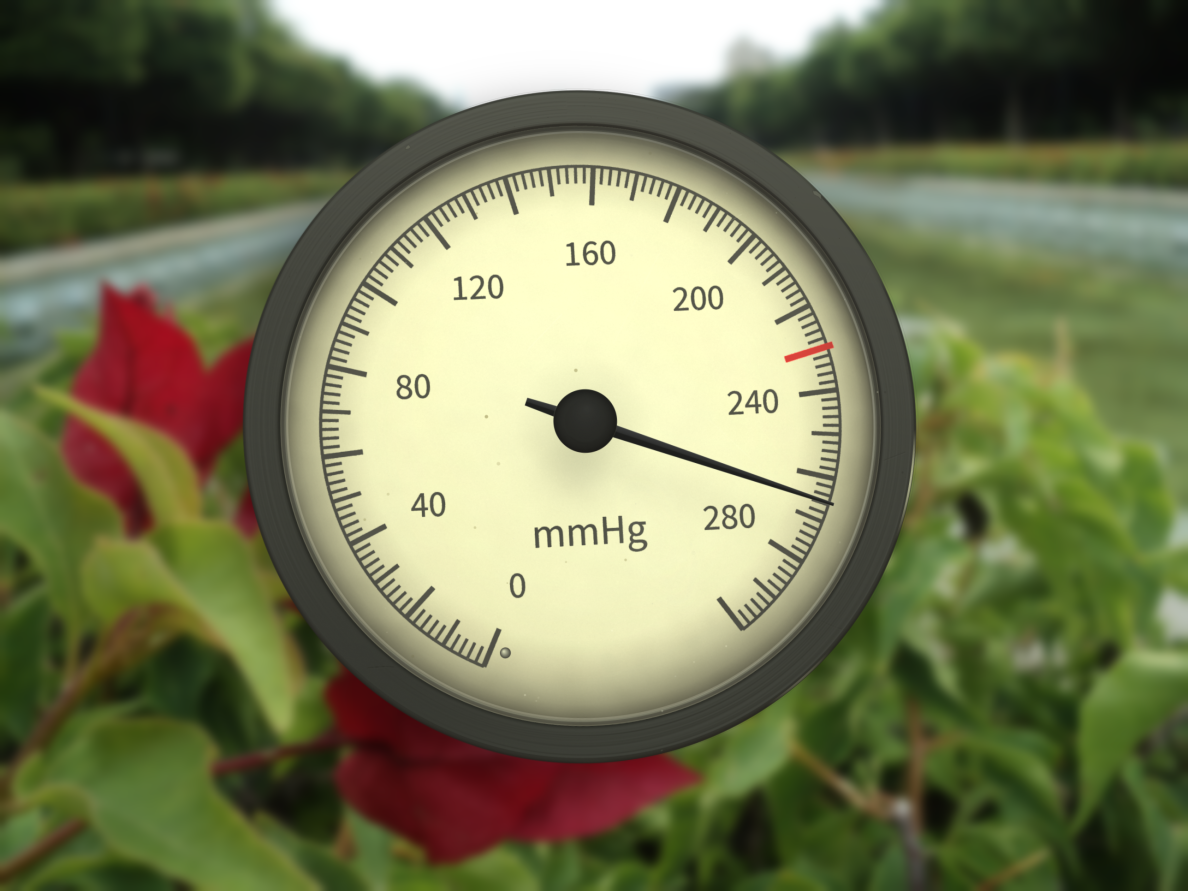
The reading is 266 mmHg
